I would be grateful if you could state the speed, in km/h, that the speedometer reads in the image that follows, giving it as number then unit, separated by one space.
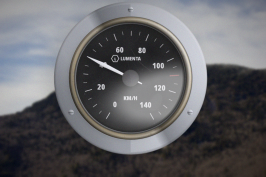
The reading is 40 km/h
